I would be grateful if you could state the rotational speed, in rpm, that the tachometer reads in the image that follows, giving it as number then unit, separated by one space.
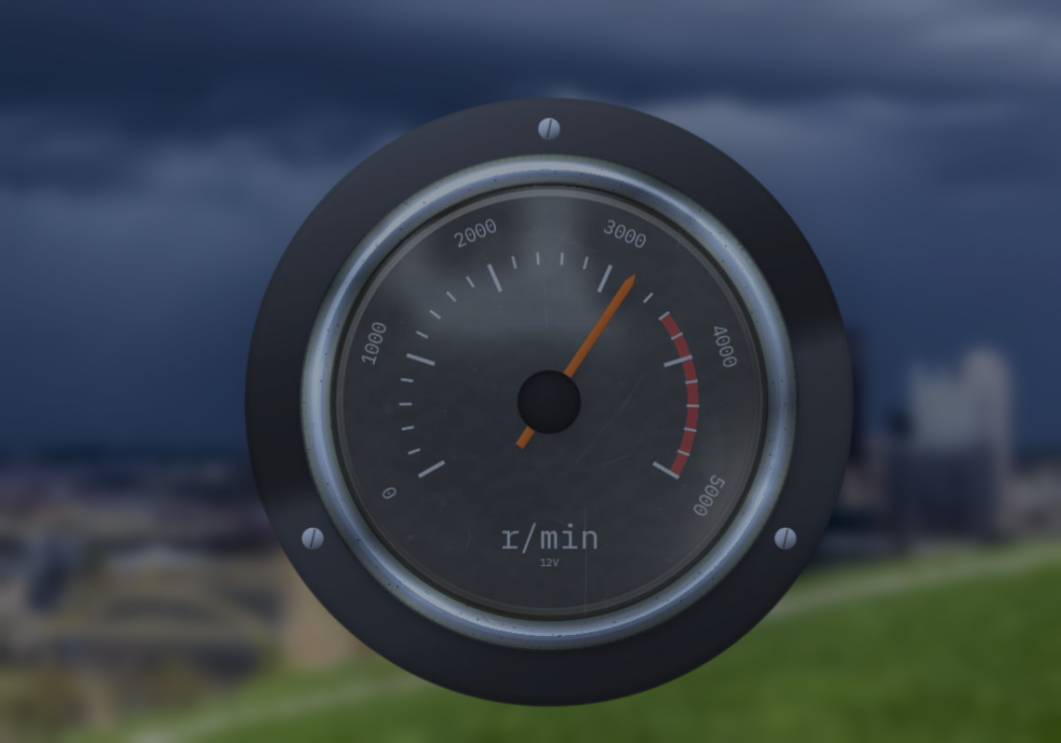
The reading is 3200 rpm
